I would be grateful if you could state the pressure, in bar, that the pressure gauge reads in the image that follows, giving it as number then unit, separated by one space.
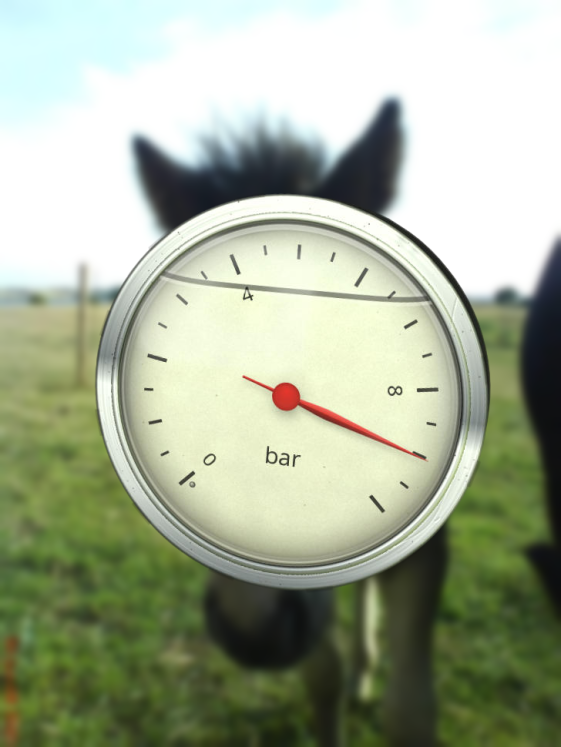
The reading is 9 bar
